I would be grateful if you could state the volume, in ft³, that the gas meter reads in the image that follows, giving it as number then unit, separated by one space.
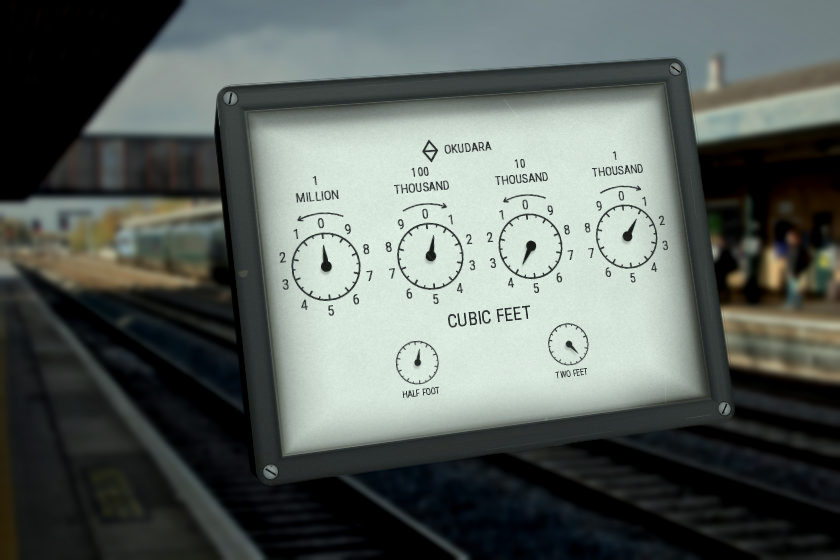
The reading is 4100 ft³
